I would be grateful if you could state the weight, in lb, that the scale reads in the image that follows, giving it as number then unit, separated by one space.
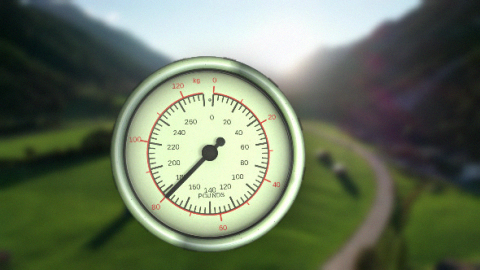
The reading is 176 lb
